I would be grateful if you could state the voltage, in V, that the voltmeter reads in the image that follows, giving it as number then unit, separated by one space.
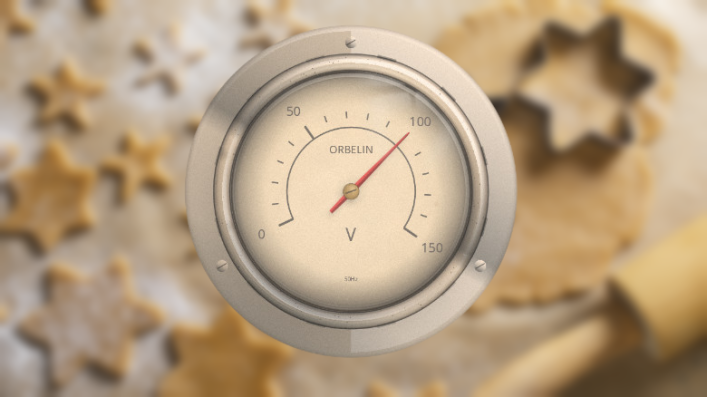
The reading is 100 V
